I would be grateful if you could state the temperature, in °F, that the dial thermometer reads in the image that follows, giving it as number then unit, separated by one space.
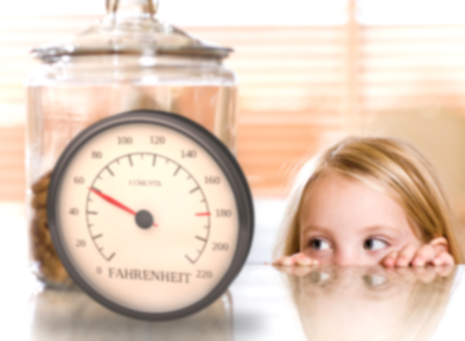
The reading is 60 °F
